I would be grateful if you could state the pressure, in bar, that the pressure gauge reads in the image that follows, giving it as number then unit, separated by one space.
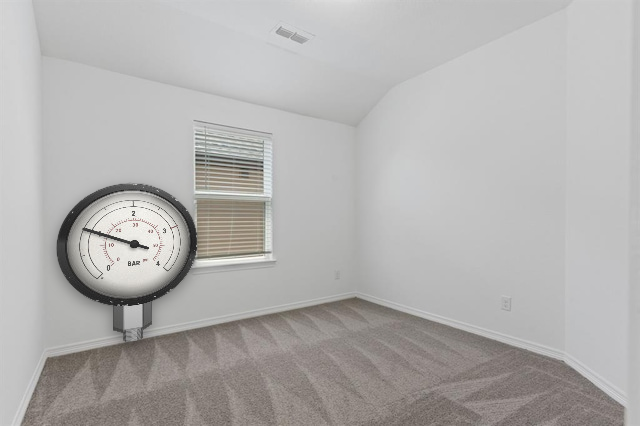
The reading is 1 bar
